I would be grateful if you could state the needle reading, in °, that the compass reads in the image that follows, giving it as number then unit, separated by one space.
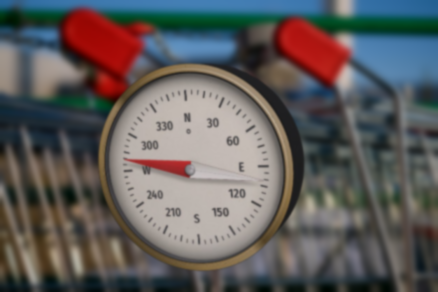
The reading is 280 °
